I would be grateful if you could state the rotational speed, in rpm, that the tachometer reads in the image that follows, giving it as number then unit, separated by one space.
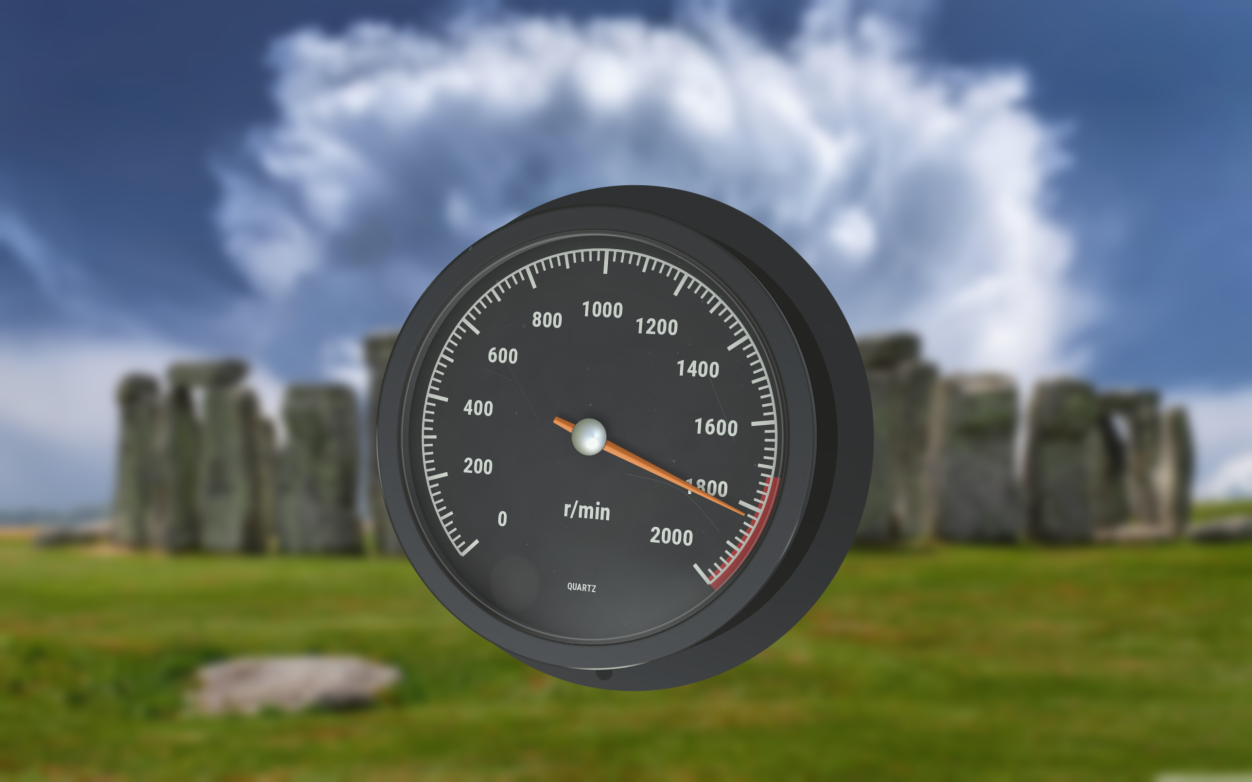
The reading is 1820 rpm
